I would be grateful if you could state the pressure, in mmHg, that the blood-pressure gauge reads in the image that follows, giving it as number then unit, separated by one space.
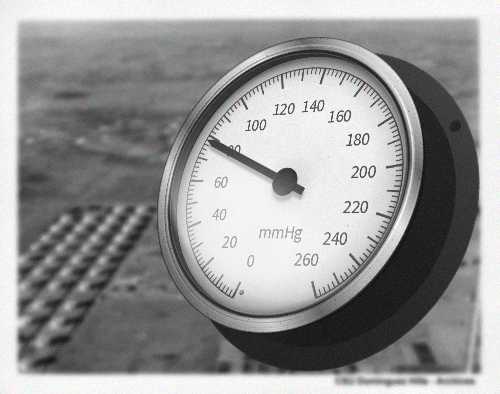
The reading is 78 mmHg
